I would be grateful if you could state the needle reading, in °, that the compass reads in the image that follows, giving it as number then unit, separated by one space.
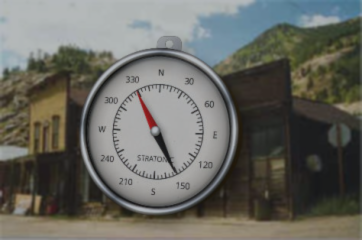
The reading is 330 °
